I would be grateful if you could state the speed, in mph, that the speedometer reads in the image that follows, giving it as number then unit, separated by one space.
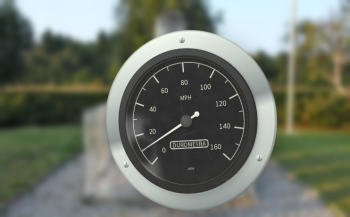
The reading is 10 mph
